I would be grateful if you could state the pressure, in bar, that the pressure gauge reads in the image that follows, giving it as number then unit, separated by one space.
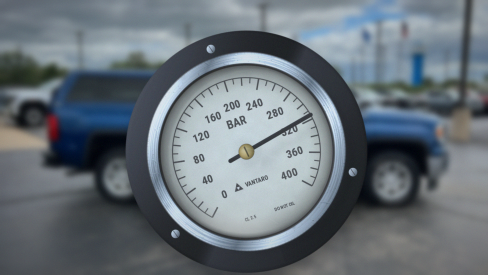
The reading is 315 bar
